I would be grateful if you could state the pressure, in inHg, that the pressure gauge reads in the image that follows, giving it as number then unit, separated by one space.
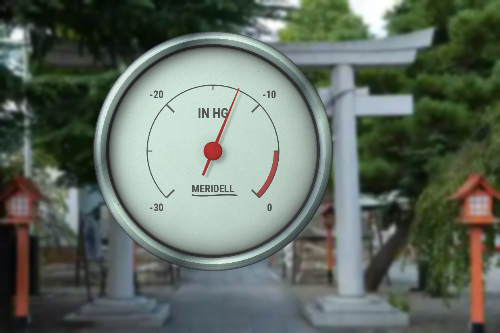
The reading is -12.5 inHg
